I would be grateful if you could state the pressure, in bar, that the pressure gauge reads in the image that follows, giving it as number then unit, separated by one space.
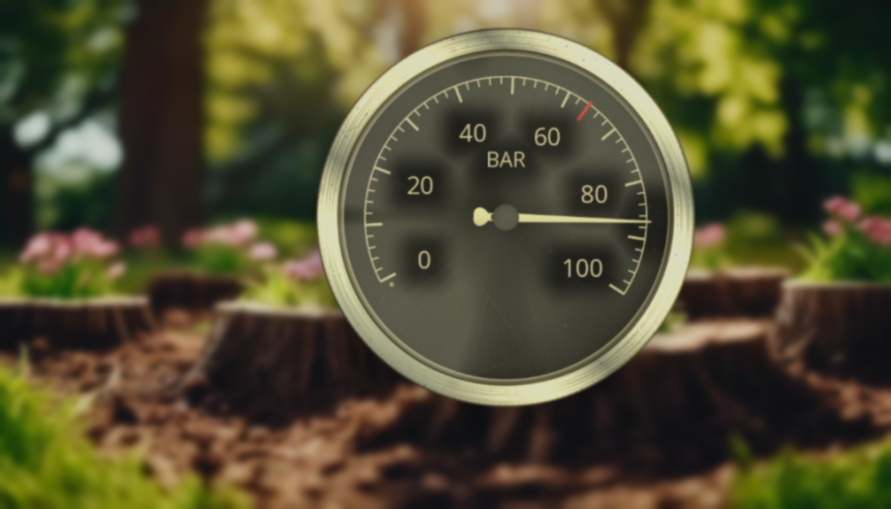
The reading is 87 bar
